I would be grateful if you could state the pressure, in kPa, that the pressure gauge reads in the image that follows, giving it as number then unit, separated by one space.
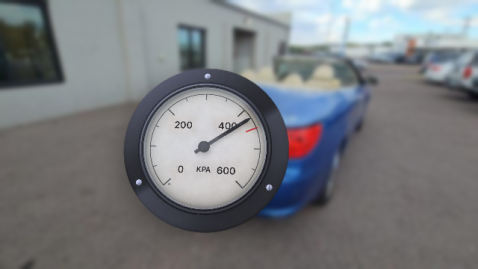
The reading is 425 kPa
